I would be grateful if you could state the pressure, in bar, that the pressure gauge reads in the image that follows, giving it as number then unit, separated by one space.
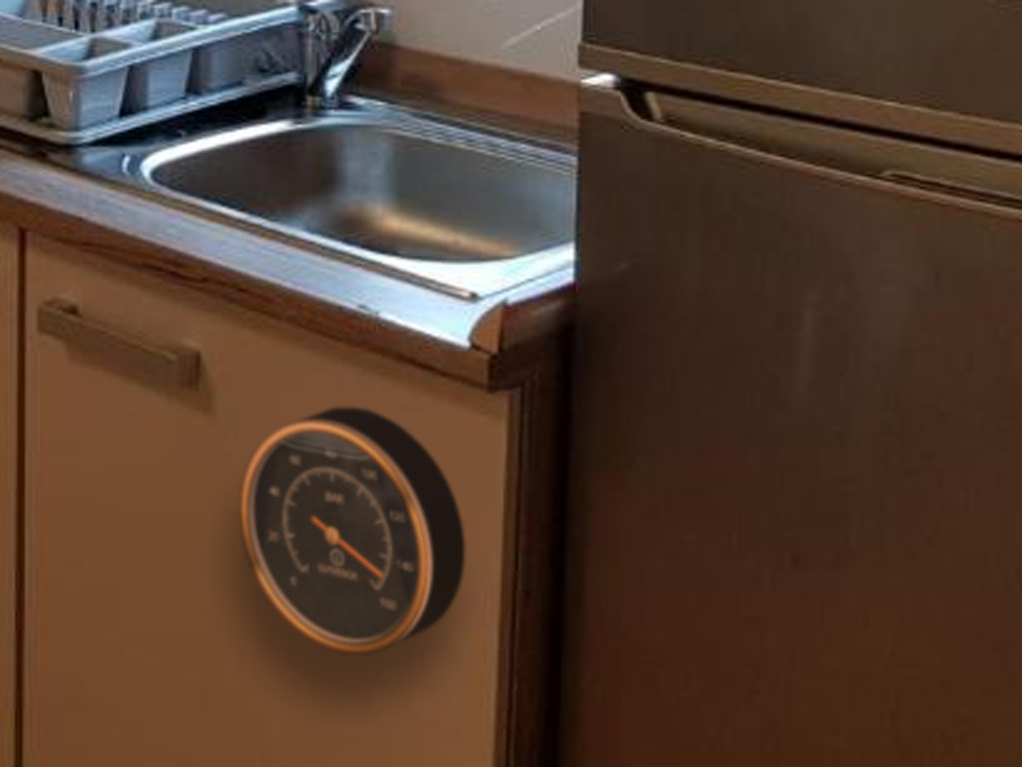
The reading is 150 bar
